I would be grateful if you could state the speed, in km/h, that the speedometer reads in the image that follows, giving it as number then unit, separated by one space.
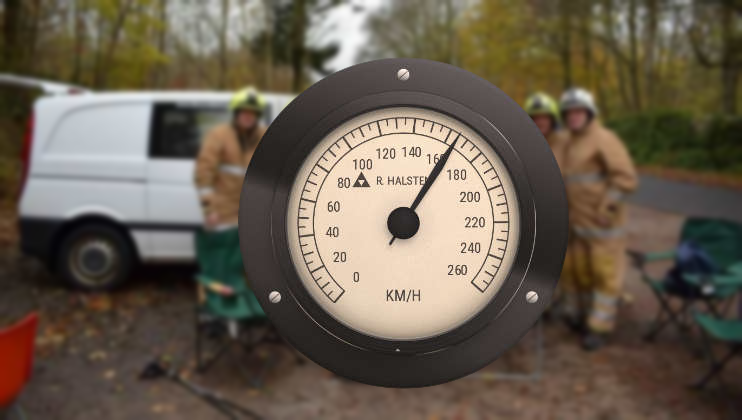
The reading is 165 km/h
